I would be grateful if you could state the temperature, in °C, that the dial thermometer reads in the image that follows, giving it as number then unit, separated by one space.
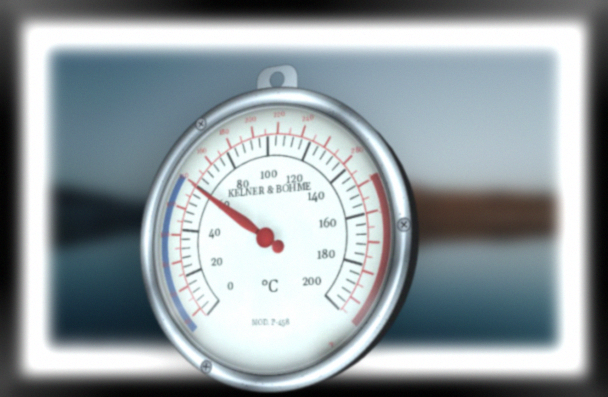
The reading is 60 °C
